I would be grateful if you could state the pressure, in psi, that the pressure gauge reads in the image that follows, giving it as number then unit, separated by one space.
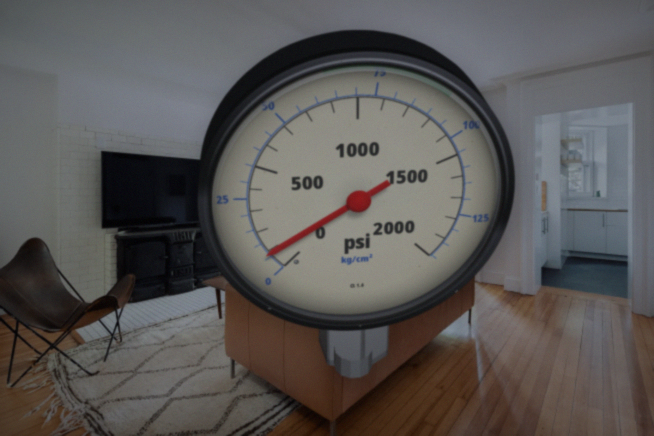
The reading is 100 psi
